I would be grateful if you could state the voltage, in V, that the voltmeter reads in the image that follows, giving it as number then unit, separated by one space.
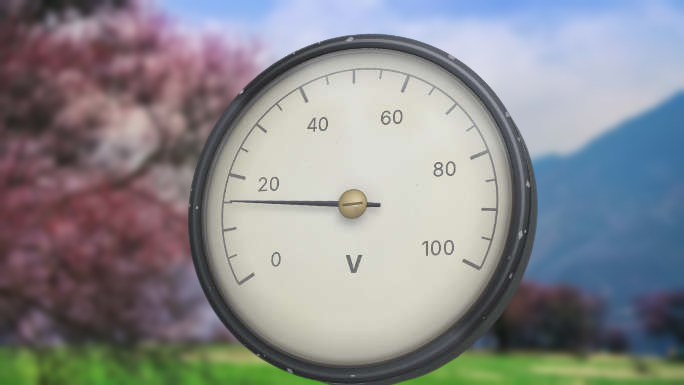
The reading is 15 V
